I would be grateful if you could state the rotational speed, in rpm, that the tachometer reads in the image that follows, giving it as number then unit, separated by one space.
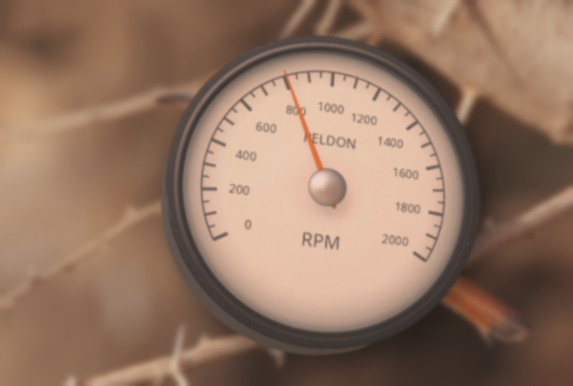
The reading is 800 rpm
